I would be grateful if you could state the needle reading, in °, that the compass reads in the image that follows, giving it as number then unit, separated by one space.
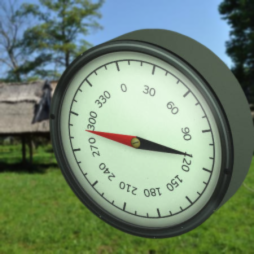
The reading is 290 °
